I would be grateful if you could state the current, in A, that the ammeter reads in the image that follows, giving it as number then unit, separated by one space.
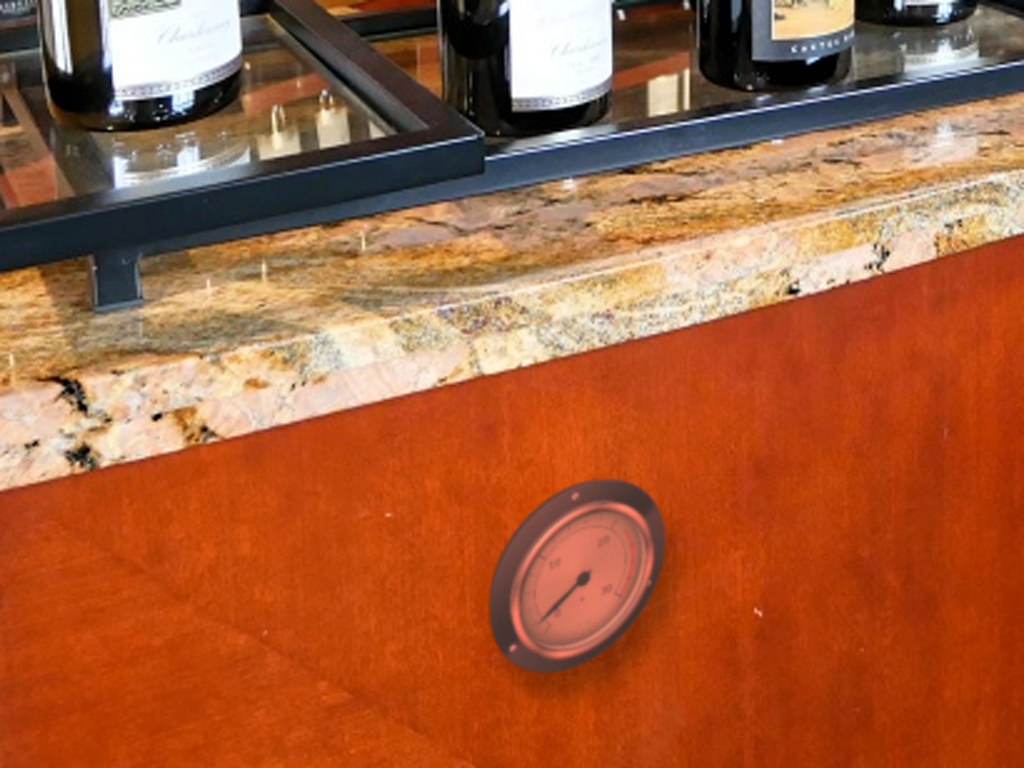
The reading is 2 A
